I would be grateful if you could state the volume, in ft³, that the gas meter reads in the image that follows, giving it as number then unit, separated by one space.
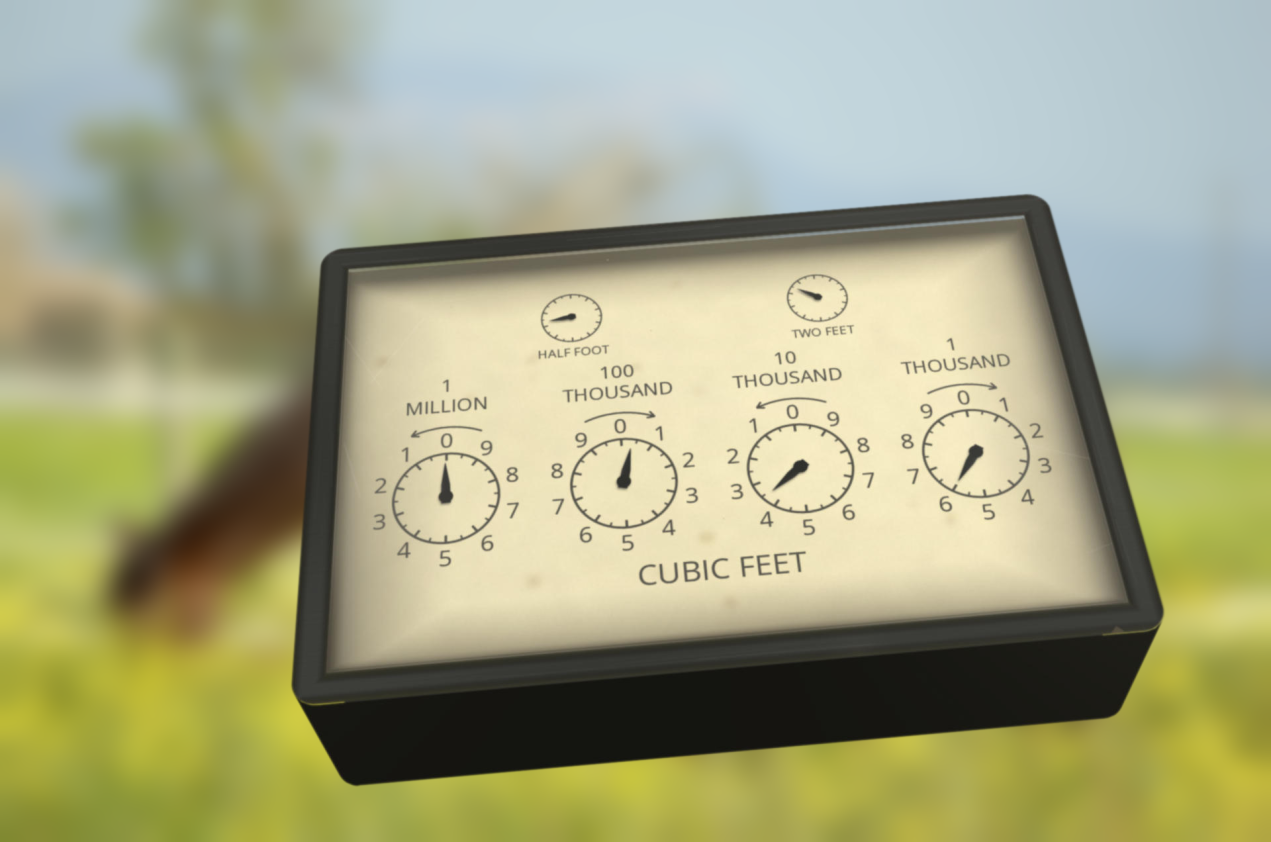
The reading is 3600 ft³
